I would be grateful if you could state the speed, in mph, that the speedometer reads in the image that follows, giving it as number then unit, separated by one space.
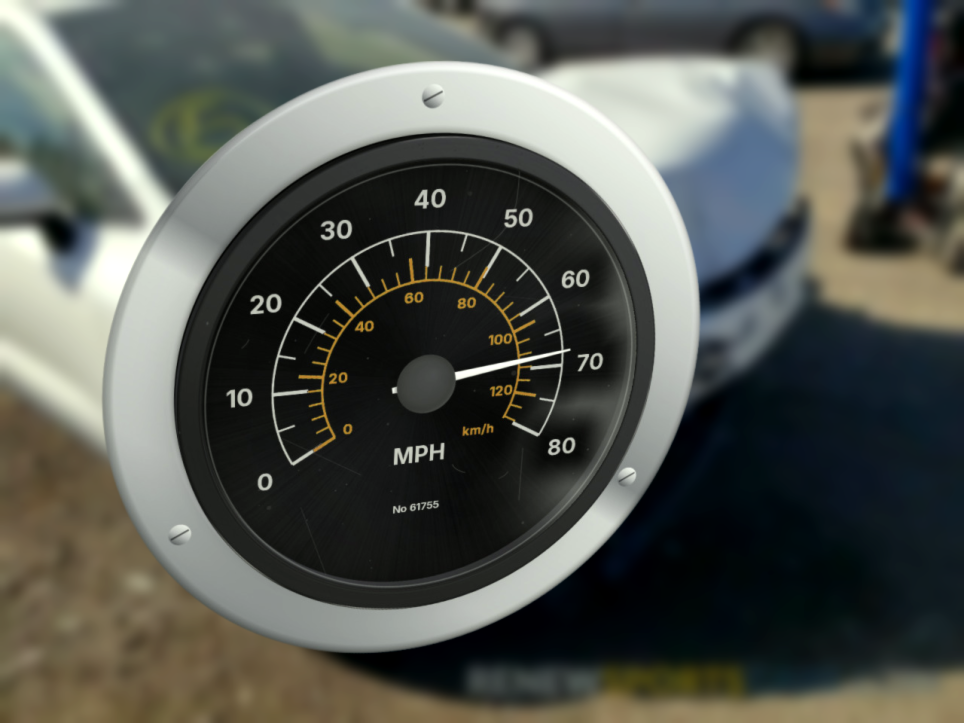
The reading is 67.5 mph
